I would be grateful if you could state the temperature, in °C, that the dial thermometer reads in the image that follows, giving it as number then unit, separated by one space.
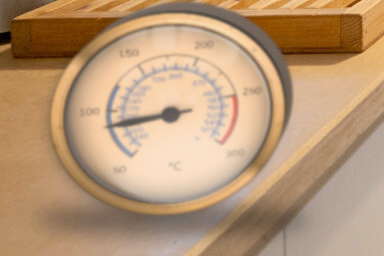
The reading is 87.5 °C
